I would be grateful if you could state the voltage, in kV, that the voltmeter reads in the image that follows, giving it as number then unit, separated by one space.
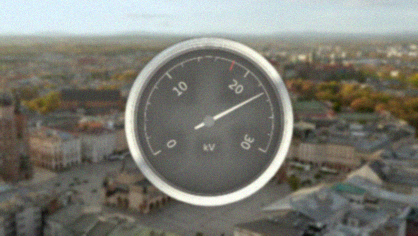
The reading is 23 kV
